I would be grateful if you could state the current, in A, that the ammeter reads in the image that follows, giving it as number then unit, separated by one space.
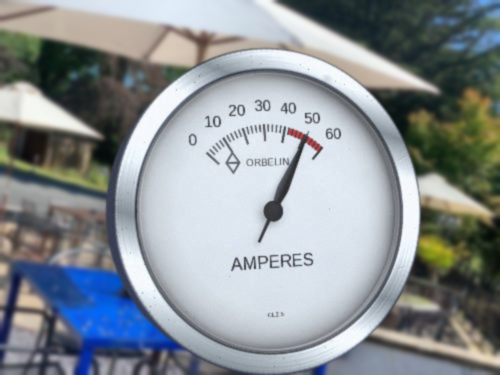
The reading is 50 A
